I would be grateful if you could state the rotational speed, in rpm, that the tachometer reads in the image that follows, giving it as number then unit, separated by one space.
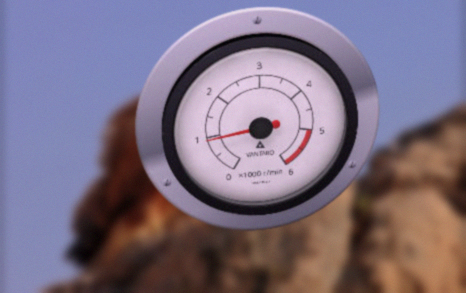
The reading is 1000 rpm
